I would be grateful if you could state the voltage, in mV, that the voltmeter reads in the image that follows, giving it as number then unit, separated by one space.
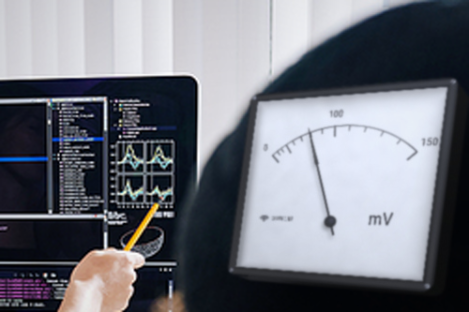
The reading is 80 mV
